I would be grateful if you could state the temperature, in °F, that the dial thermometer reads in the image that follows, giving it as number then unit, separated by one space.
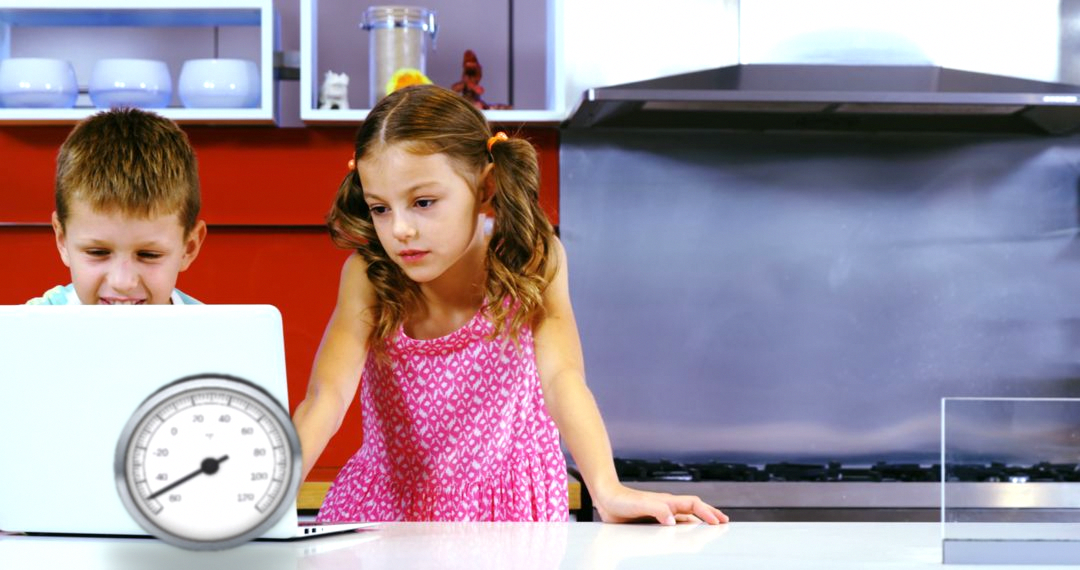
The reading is -50 °F
